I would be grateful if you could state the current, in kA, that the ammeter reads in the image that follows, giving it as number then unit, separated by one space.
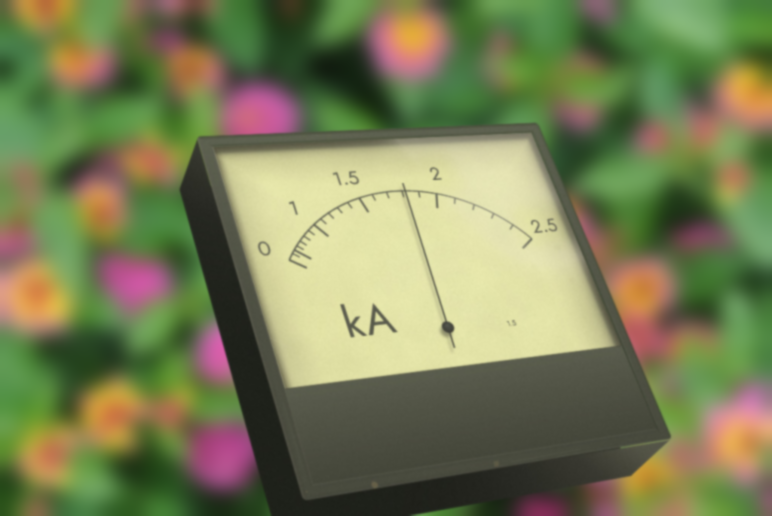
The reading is 1.8 kA
